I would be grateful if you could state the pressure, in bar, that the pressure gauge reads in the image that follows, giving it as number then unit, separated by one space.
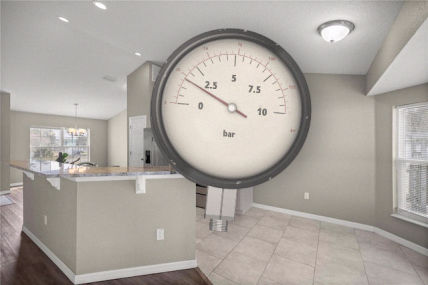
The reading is 1.5 bar
